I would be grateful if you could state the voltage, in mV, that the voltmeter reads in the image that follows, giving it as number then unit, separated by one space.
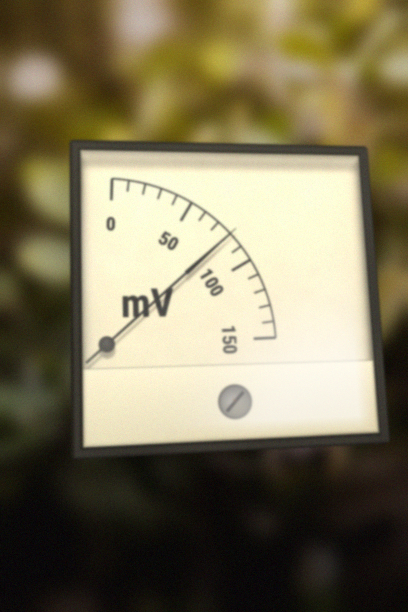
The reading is 80 mV
